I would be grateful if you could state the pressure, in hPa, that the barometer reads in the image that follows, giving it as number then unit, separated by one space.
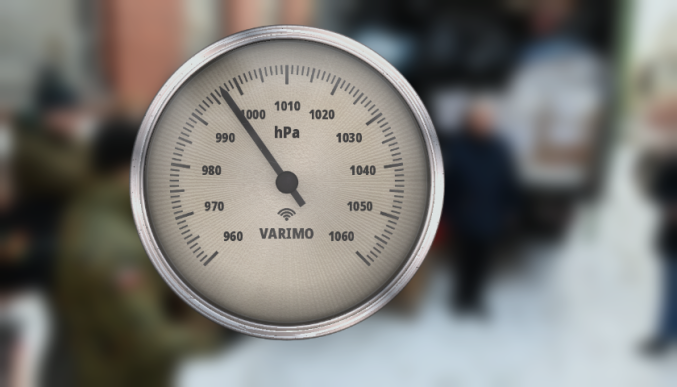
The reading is 997 hPa
